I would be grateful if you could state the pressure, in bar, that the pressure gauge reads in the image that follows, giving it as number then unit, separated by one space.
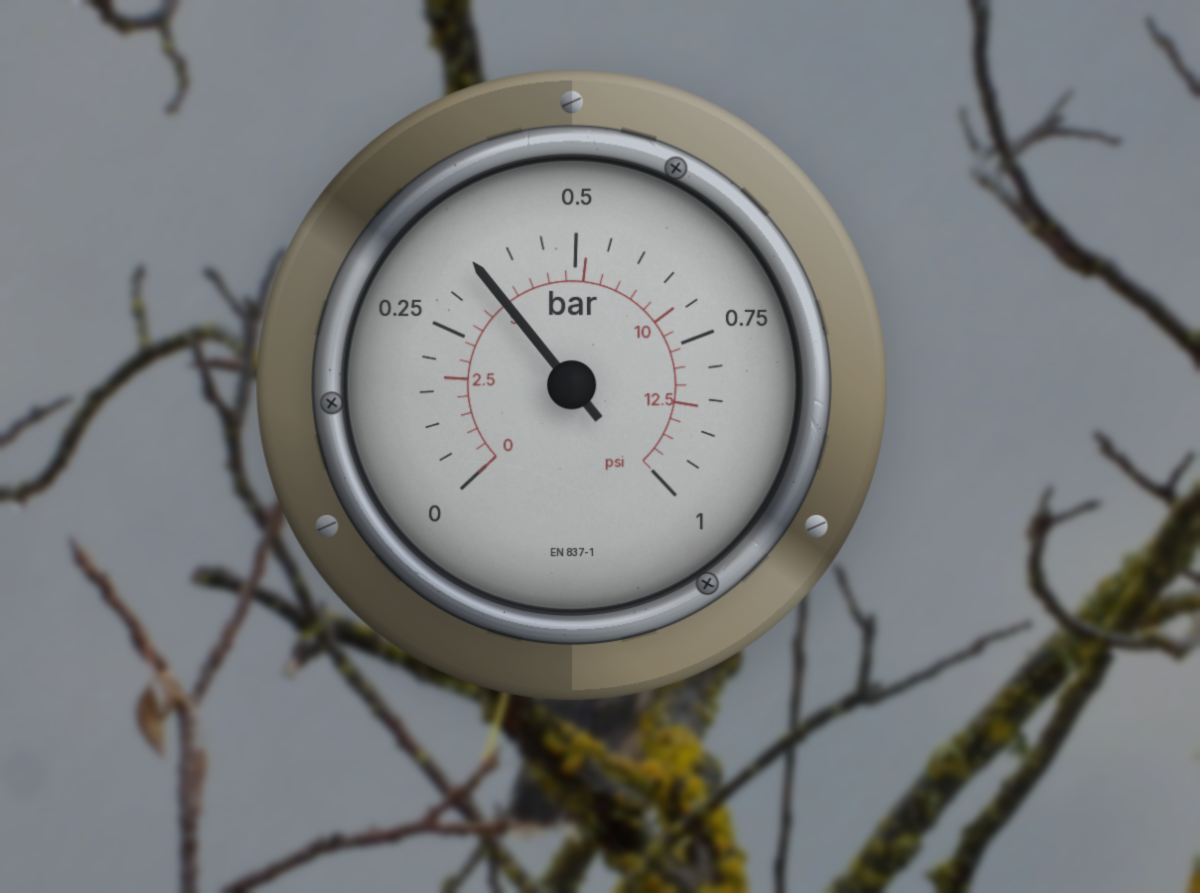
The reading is 0.35 bar
